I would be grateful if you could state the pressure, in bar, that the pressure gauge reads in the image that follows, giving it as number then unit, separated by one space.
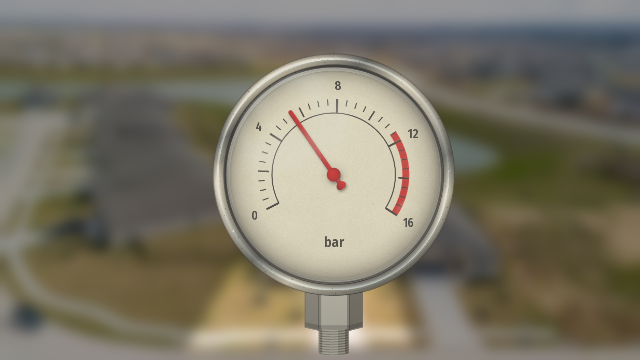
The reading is 5.5 bar
